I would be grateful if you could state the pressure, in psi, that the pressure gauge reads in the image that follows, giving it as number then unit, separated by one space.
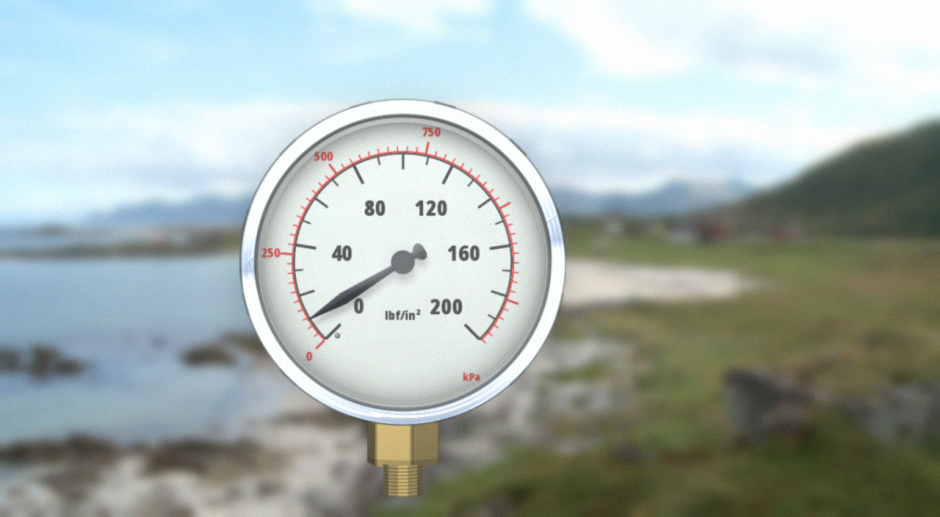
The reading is 10 psi
